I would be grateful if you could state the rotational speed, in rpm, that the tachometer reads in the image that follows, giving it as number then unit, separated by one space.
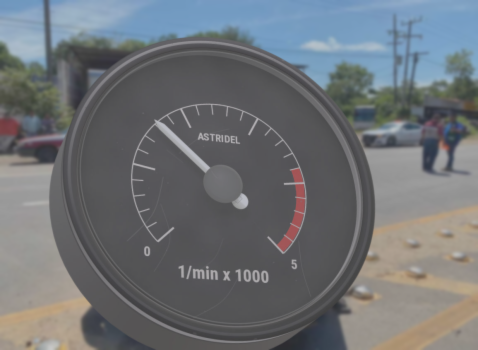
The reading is 1600 rpm
